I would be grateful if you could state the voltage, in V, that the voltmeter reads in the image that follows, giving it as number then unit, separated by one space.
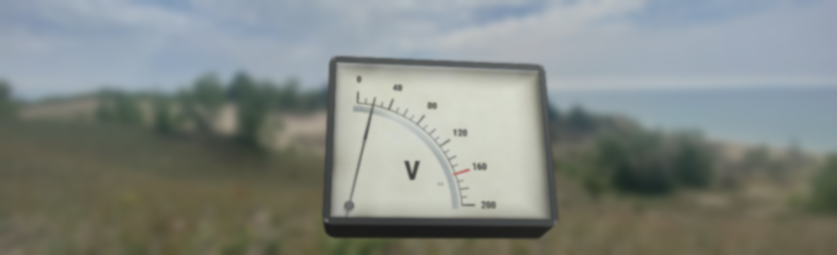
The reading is 20 V
